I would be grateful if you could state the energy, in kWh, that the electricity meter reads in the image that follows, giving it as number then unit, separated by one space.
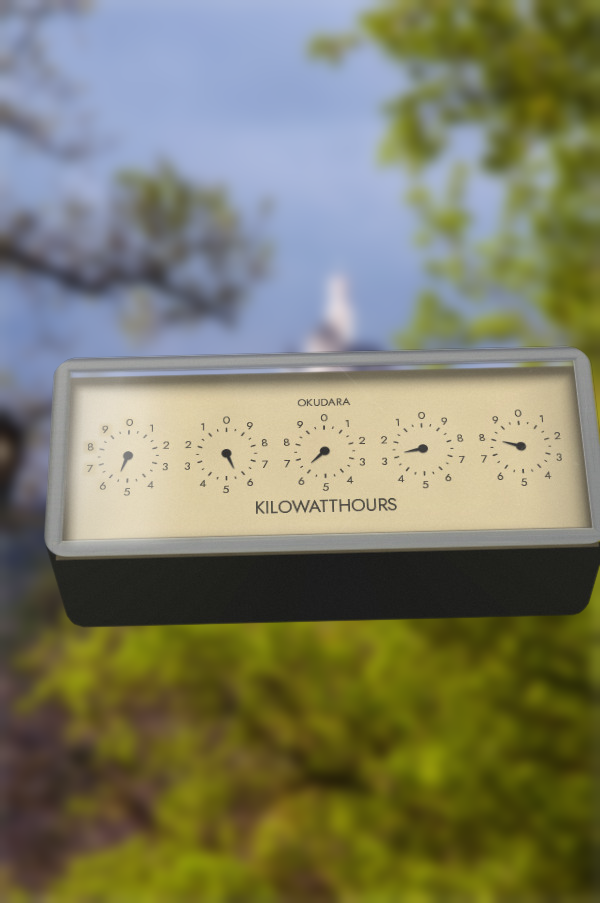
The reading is 55628 kWh
